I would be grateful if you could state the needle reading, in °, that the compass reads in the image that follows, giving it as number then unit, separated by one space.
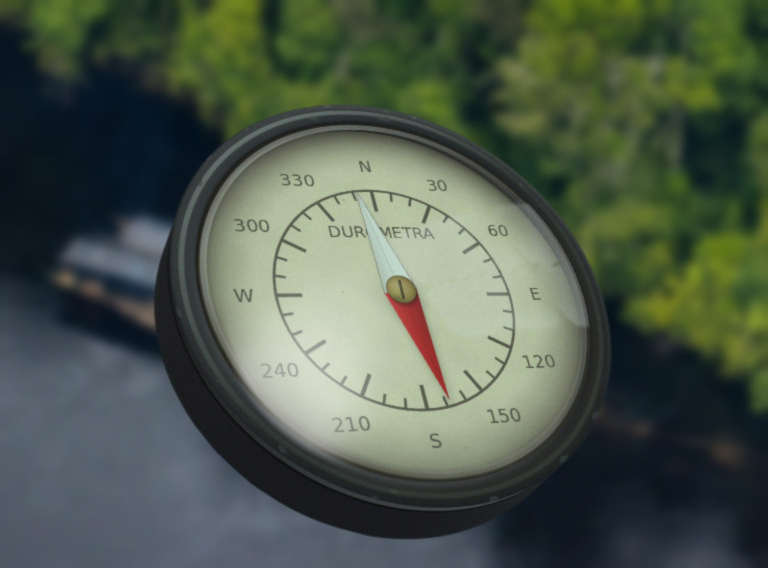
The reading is 170 °
